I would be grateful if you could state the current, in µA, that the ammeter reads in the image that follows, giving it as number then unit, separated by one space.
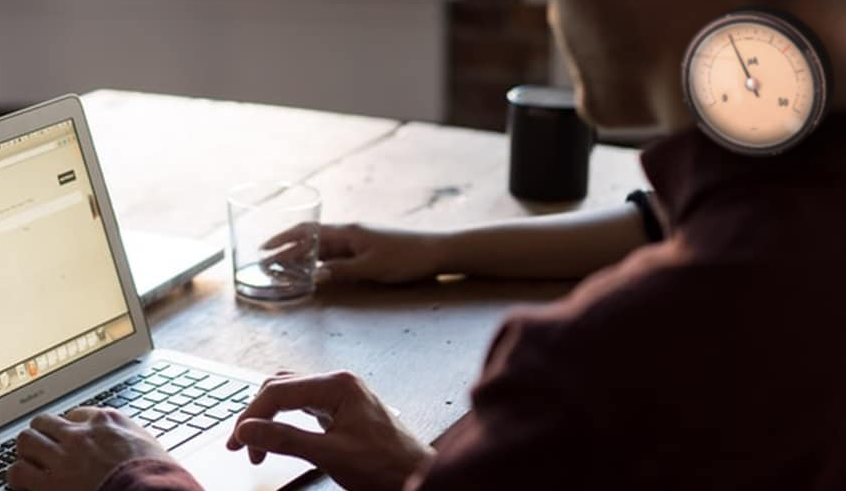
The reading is 20 µA
